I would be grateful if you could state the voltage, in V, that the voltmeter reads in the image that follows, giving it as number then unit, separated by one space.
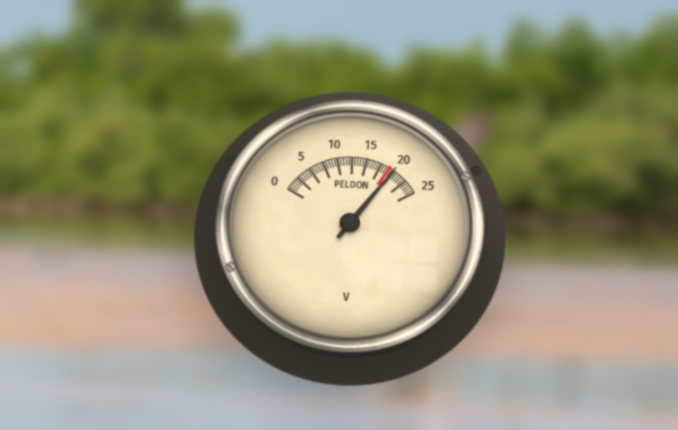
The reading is 20 V
